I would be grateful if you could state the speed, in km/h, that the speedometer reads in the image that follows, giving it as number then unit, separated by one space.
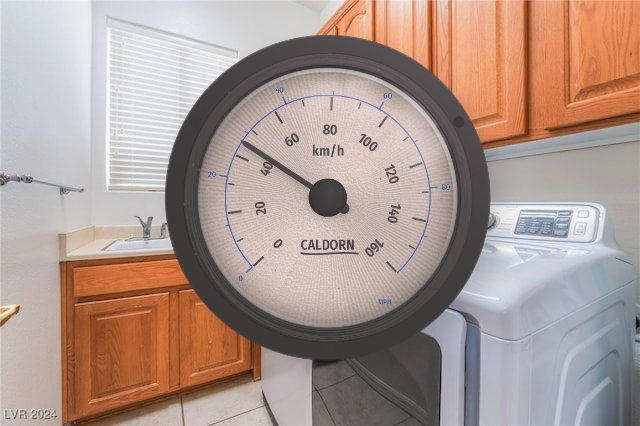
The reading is 45 km/h
